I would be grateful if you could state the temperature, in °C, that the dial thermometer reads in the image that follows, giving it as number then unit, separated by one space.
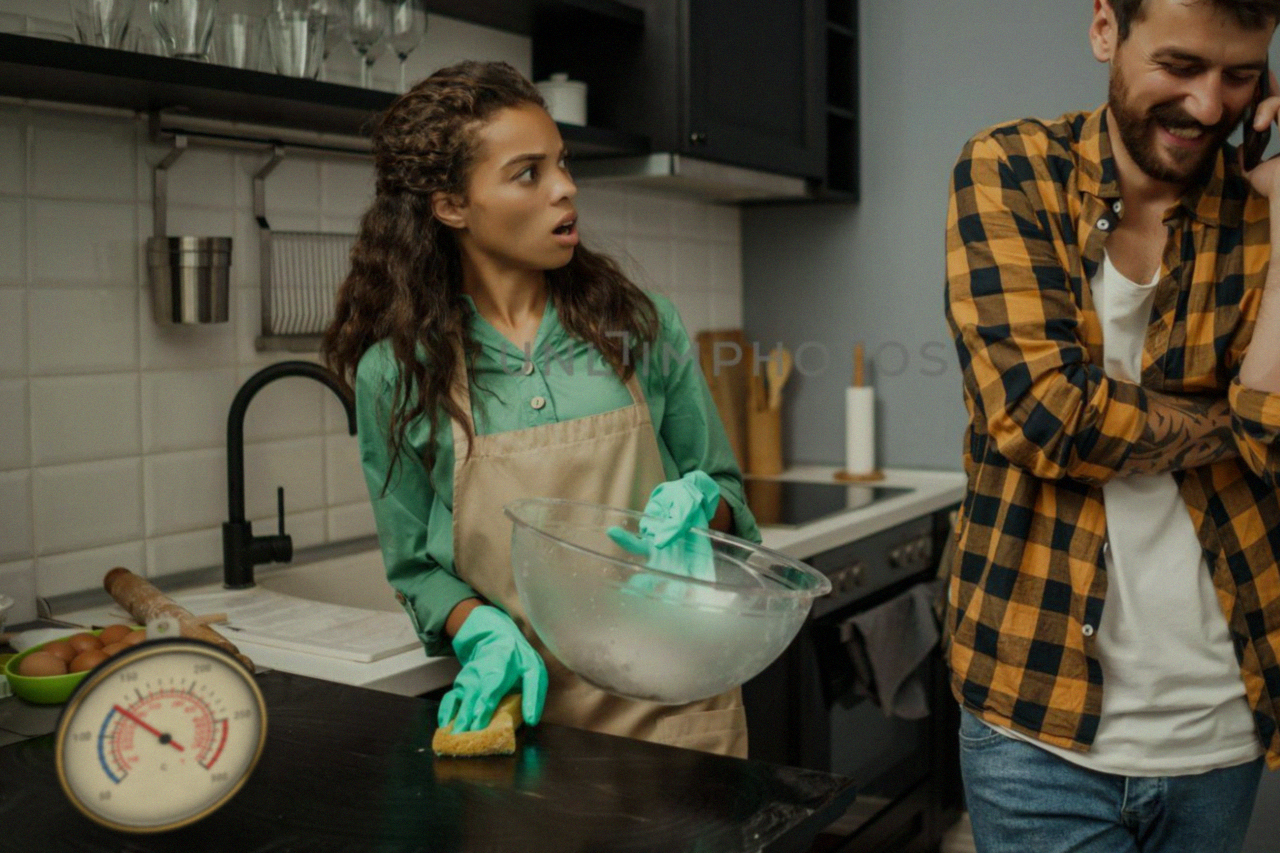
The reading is 130 °C
